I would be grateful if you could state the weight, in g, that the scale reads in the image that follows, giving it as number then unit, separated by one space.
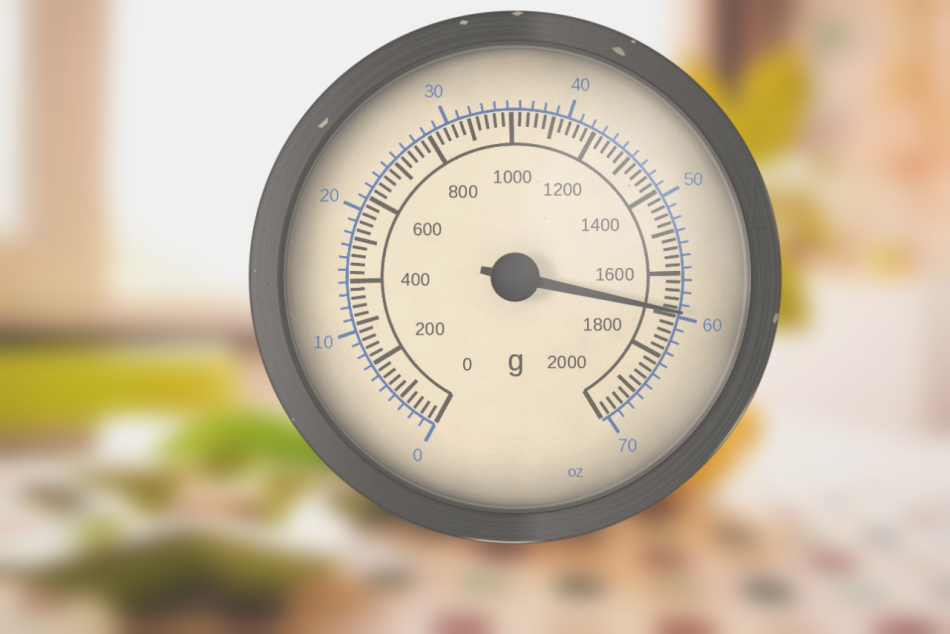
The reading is 1690 g
